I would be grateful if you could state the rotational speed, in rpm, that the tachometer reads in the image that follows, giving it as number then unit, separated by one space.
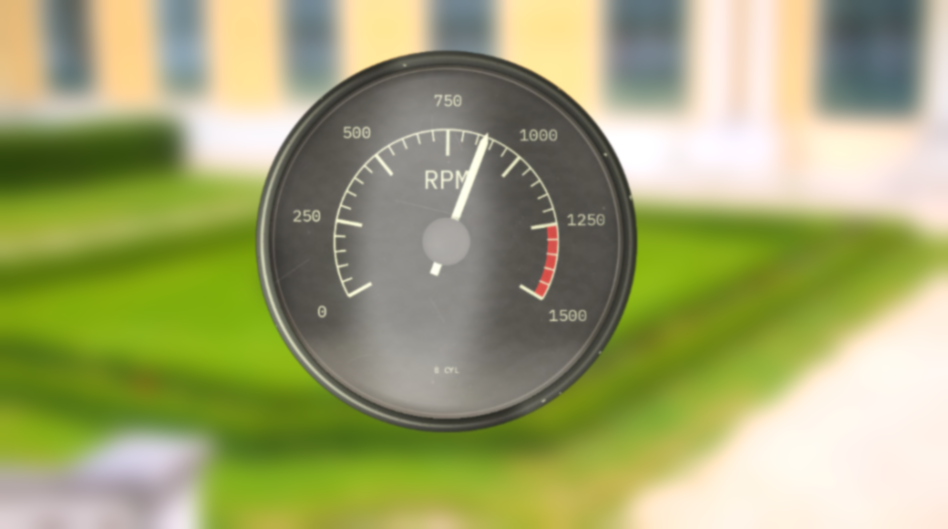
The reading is 875 rpm
